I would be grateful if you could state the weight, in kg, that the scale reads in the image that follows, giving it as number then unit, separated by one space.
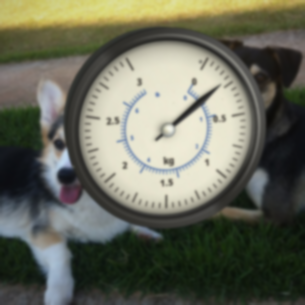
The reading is 0.2 kg
